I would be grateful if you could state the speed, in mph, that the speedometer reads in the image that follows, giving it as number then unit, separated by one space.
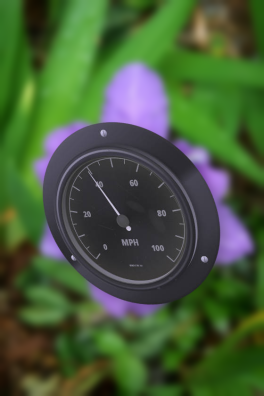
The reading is 40 mph
